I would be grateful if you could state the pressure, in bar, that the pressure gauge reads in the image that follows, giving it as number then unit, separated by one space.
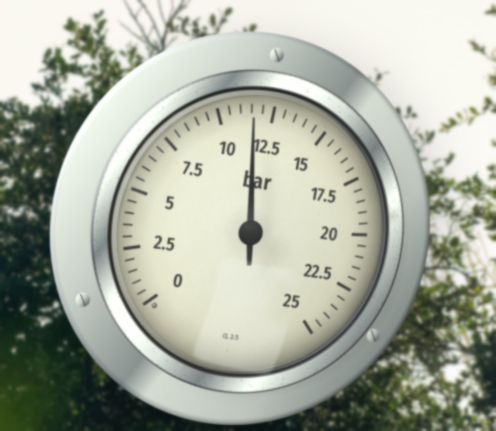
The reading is 11.5 bar
